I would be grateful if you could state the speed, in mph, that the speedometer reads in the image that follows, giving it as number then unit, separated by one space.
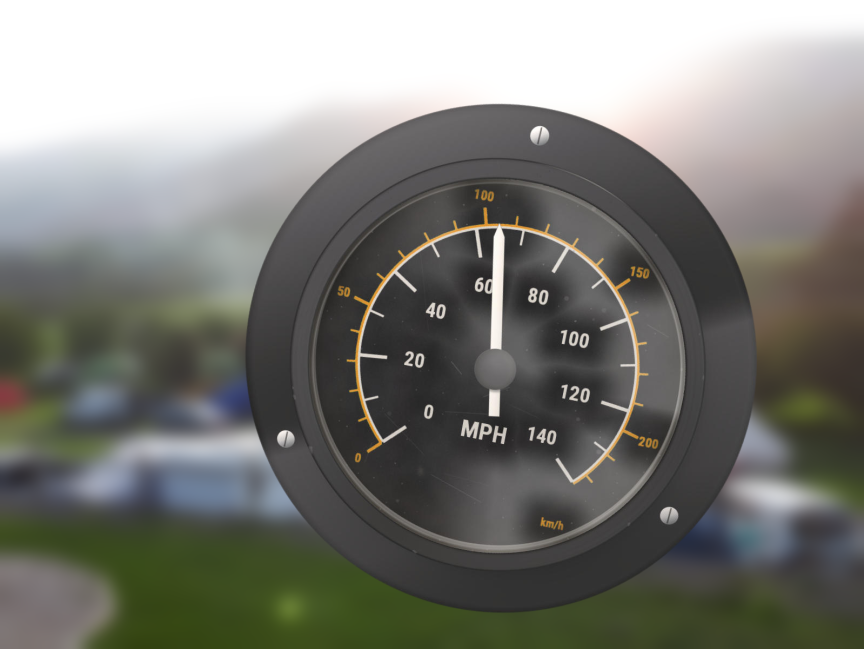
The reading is 65 mph
